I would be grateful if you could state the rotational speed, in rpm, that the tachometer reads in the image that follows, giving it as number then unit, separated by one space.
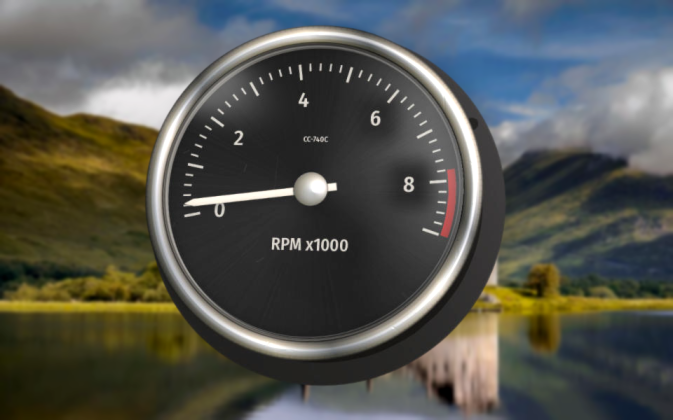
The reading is 200 rpm
